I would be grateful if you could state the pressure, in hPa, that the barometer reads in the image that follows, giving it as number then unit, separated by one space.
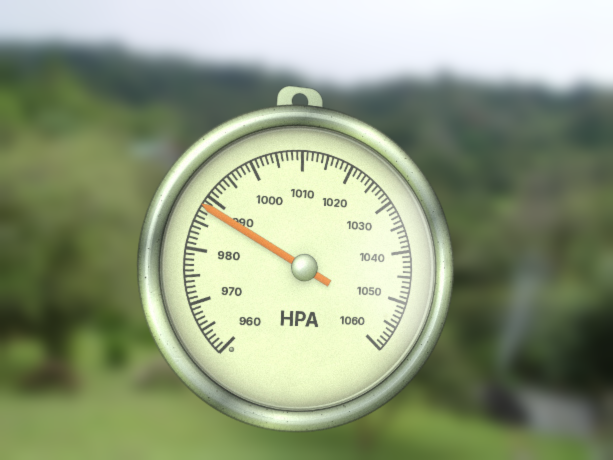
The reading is 988 hPa
